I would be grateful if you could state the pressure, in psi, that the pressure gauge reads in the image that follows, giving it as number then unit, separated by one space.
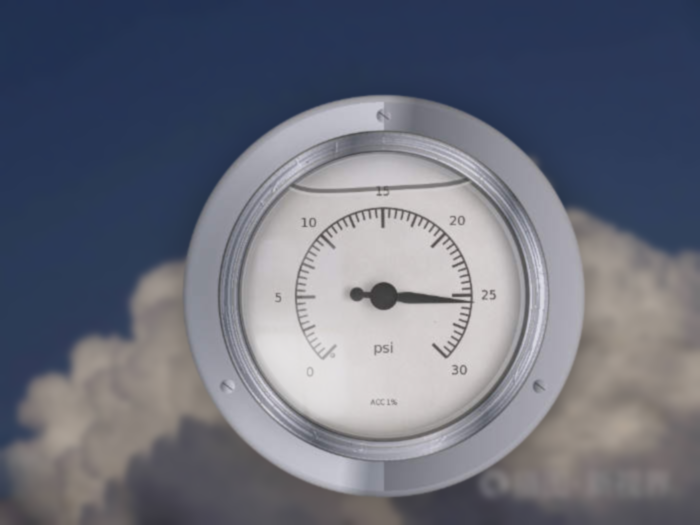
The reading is 25.5 psi
